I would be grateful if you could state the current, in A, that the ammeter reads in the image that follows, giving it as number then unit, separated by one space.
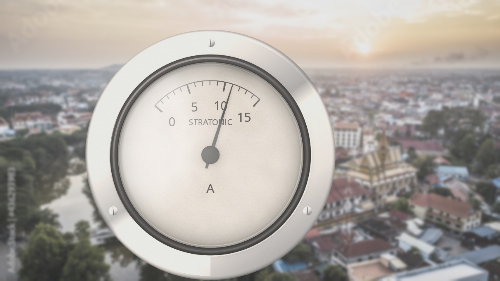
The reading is 11 A
